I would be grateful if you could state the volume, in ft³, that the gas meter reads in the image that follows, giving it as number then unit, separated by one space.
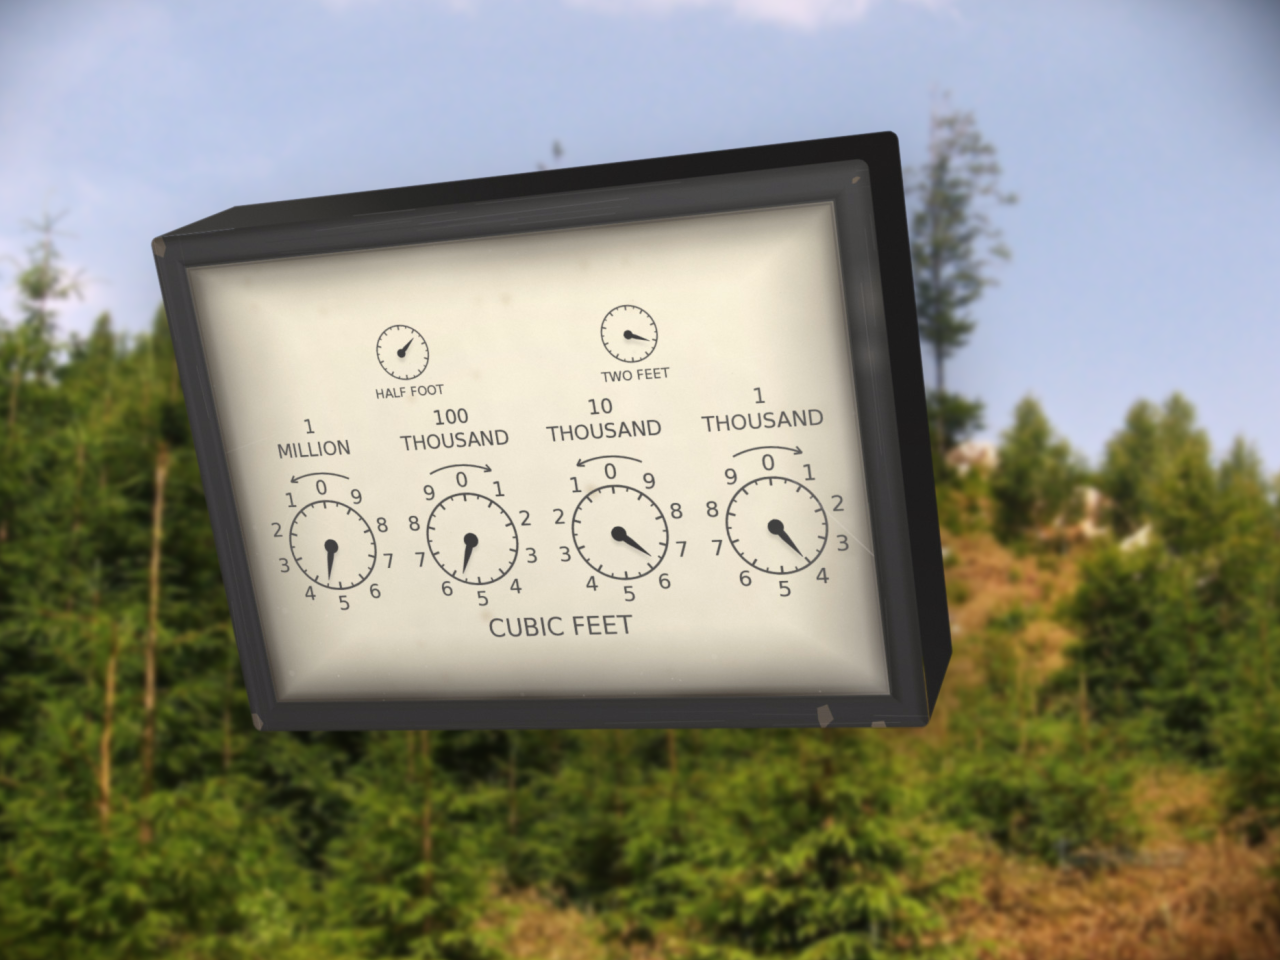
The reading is 456400 ft³
